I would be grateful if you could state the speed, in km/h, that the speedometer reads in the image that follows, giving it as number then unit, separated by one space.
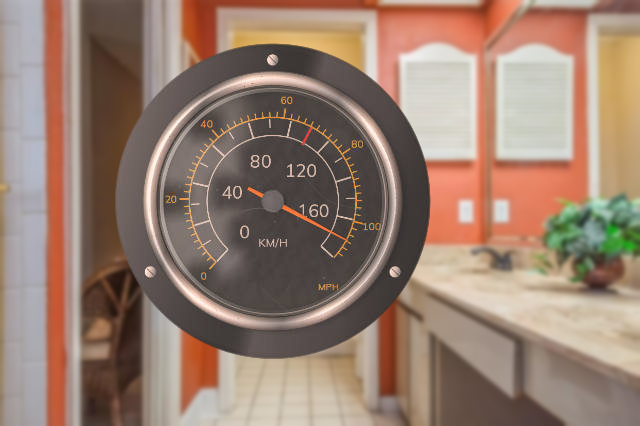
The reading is 170 km/h
